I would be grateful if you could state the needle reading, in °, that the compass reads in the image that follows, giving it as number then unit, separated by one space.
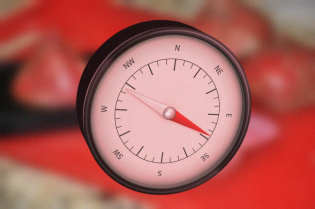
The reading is 115 °
